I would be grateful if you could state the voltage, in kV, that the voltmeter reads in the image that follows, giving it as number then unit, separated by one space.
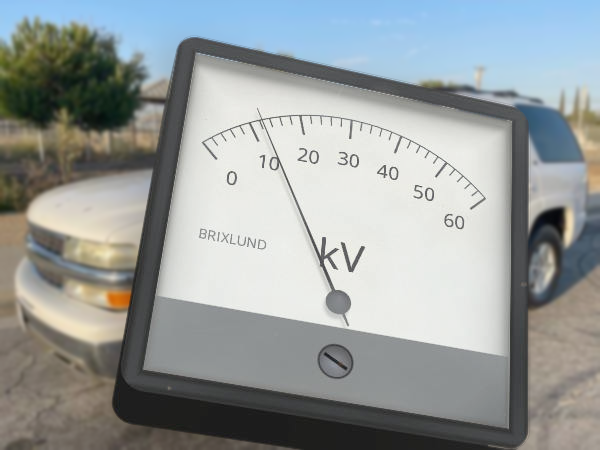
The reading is 12 kV
